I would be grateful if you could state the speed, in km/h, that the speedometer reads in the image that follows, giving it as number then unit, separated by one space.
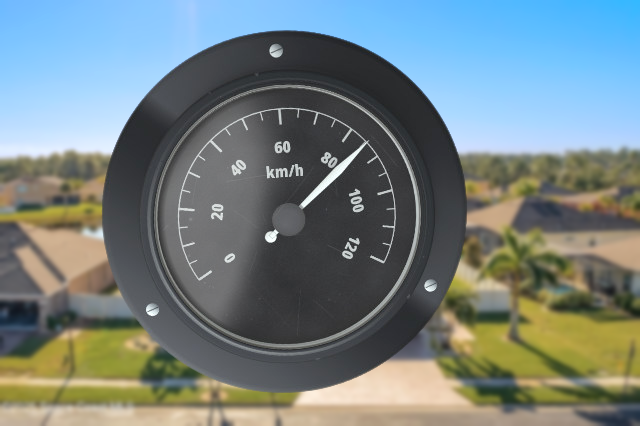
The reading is 85 km/h
